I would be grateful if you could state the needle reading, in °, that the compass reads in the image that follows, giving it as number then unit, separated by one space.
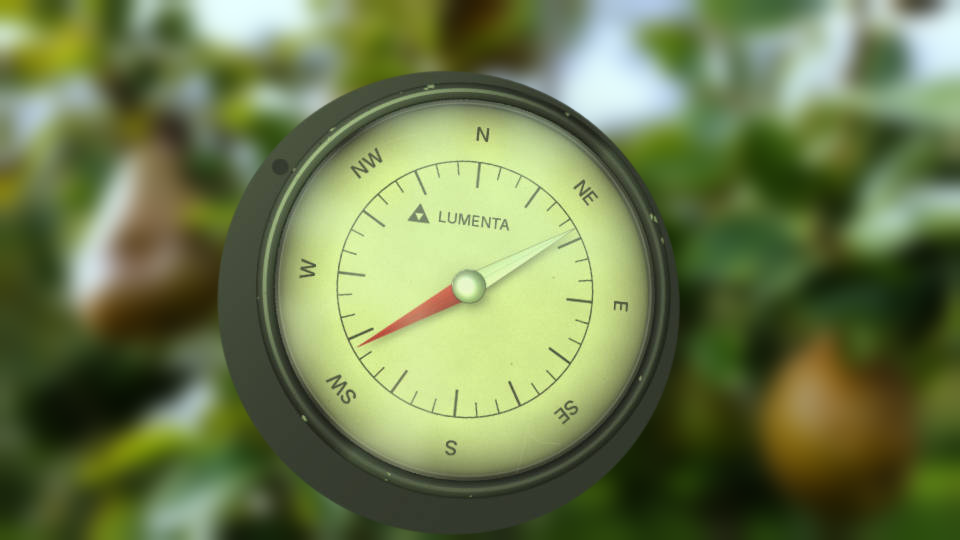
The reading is 235 °
